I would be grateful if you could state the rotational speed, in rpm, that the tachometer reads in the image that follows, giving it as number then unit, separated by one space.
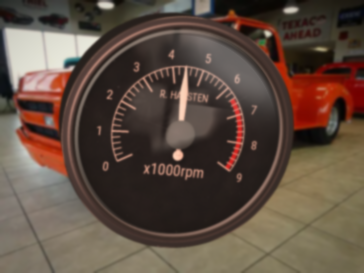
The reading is 4400 rpm
